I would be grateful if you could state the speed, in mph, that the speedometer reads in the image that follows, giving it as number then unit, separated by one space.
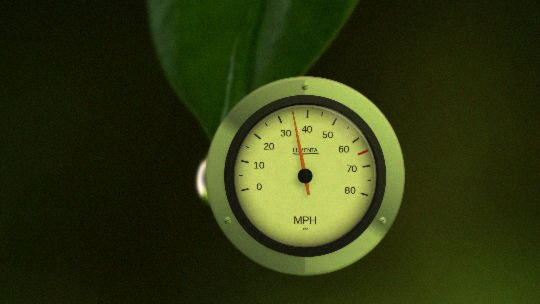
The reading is 35 mph
